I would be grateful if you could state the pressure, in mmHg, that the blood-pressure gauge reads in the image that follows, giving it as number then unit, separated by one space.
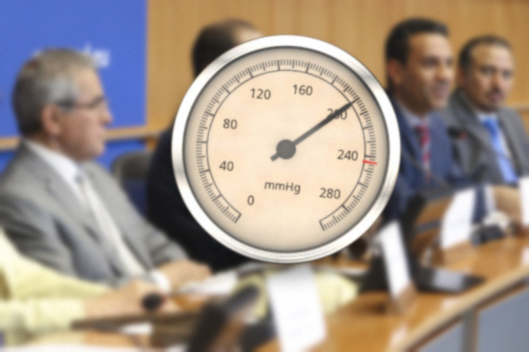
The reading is 200 mmHg
